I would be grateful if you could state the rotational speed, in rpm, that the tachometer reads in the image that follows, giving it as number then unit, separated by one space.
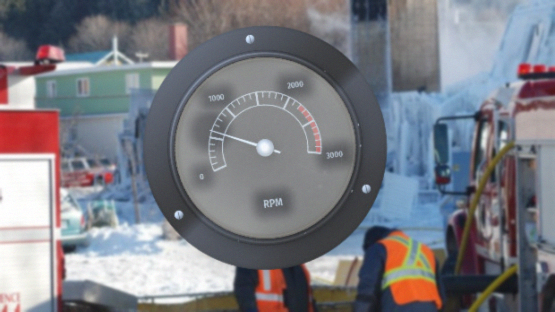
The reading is 600 rpm
